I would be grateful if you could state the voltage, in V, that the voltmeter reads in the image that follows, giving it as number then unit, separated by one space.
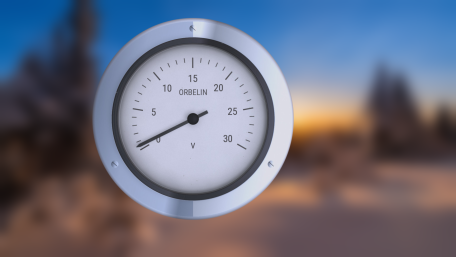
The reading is 0.5 V
